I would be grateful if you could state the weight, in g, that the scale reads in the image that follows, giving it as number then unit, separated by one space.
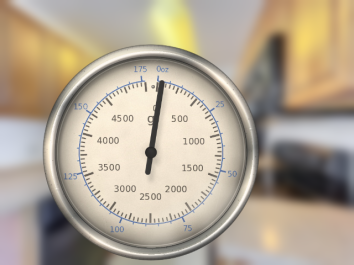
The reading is 50 g
